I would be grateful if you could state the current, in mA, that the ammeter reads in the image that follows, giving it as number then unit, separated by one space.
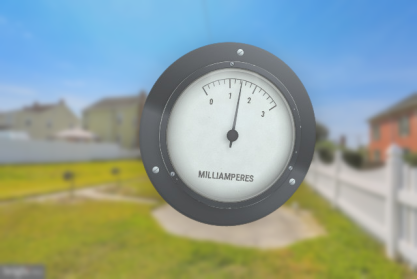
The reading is 1.4 mA
